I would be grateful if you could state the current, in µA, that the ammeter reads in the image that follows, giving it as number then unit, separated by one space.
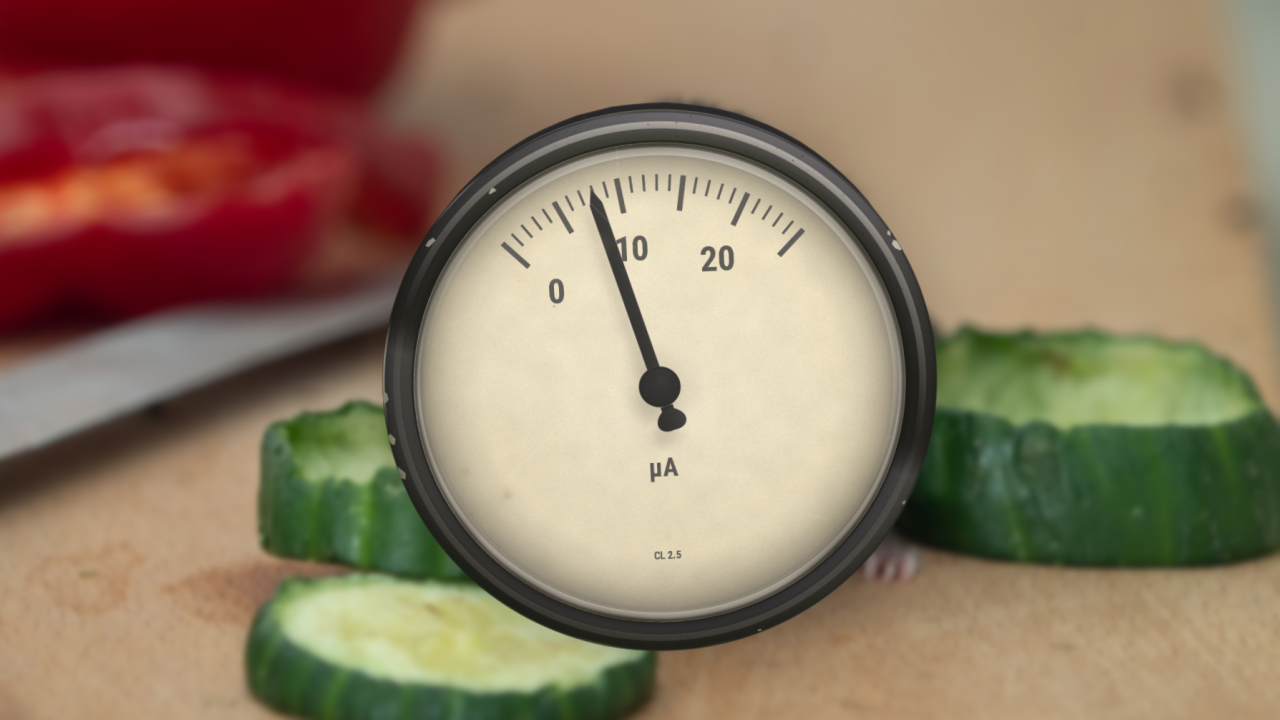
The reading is 8 µA
